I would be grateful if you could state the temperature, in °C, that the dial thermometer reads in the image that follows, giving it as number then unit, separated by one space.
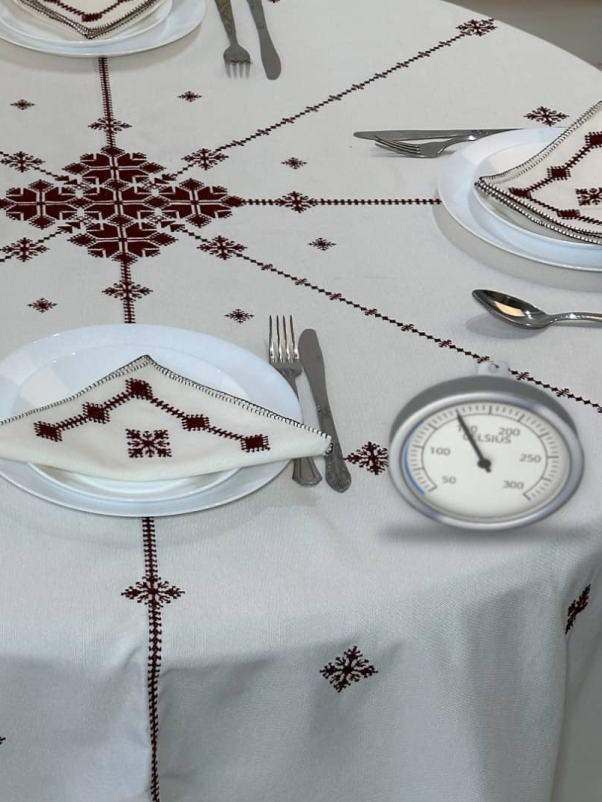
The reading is 150 °C
